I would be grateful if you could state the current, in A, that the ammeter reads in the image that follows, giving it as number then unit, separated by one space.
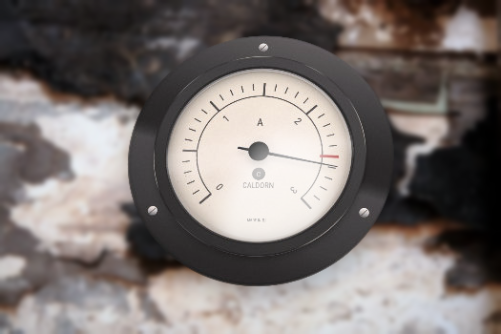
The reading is 2.6 A
